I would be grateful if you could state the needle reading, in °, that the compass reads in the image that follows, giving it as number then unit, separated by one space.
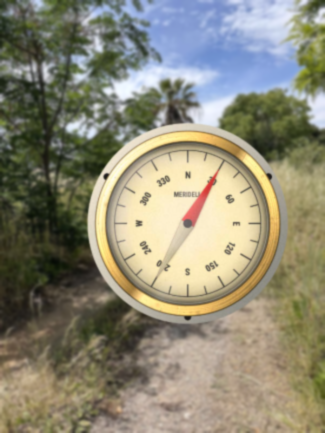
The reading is 30 °
